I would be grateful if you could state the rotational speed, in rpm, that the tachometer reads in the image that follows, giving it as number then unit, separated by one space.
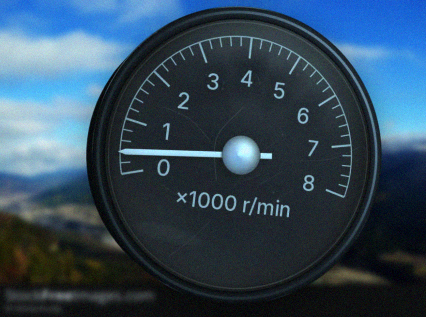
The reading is 400 rpm
